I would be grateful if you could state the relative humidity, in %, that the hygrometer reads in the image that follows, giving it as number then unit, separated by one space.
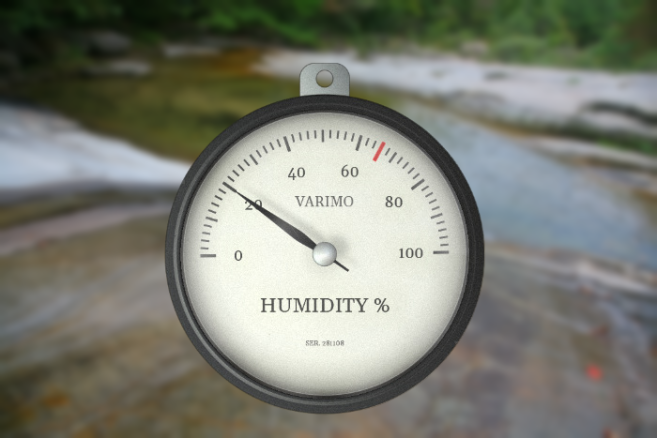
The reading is 20 %
